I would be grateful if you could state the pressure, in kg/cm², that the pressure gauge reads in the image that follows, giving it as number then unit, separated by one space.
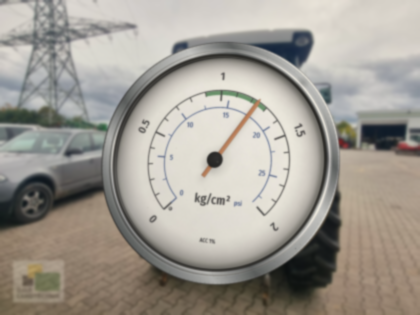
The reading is 1.25 kg/cm²
